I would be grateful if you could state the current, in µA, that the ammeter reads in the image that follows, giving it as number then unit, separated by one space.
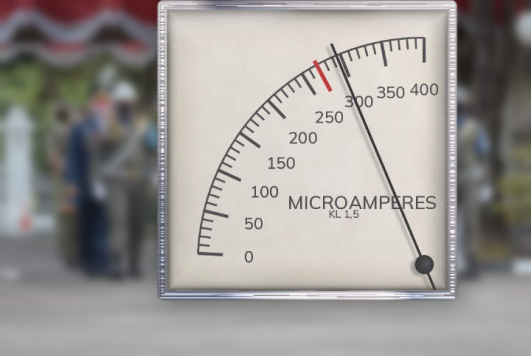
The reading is 295 µA
